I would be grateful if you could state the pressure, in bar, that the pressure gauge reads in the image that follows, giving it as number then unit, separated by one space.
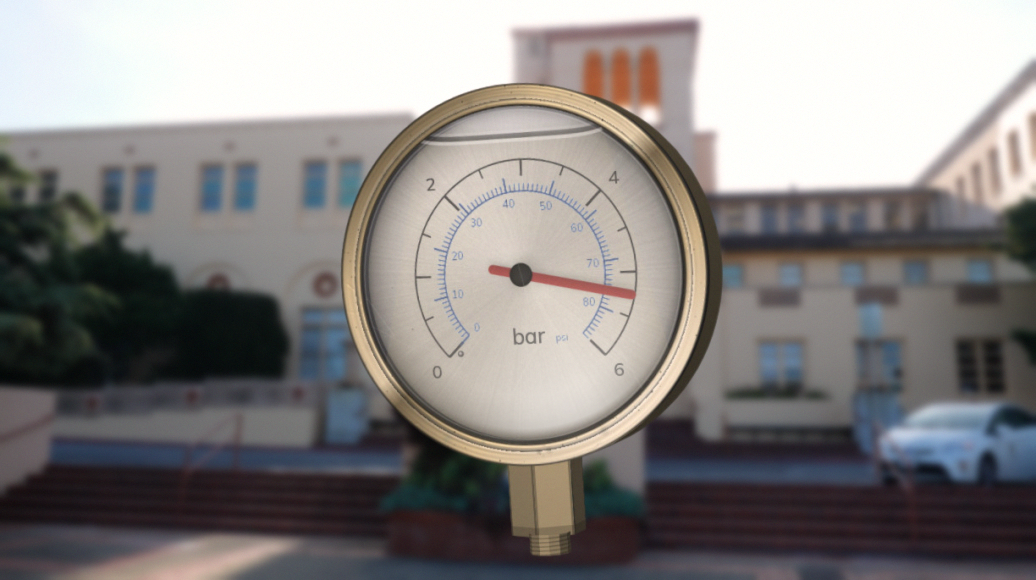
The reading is 5.25 bar
